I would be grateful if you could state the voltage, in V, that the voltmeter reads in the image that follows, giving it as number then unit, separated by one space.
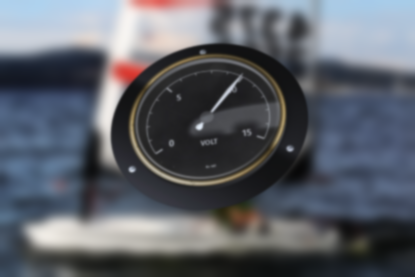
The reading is 10 V
